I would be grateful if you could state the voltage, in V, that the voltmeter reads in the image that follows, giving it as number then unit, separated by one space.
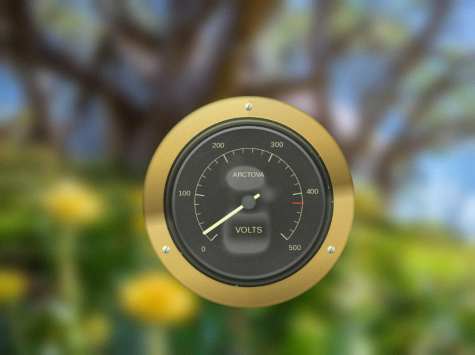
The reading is 20 V
